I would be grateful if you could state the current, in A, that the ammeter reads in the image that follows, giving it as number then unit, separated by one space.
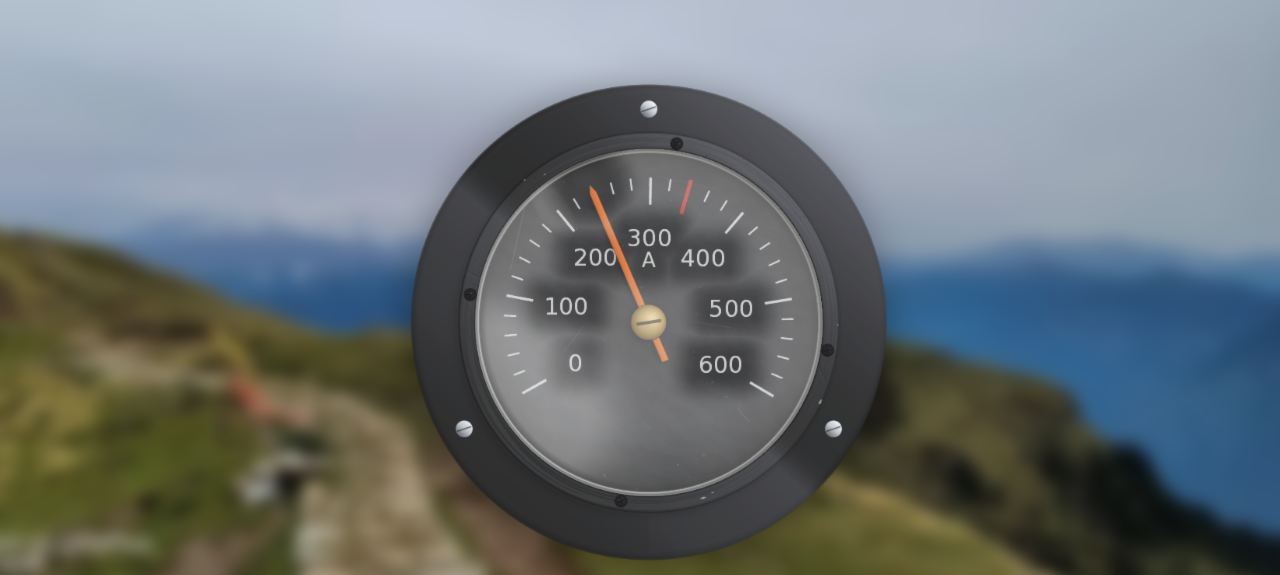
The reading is 240 A
